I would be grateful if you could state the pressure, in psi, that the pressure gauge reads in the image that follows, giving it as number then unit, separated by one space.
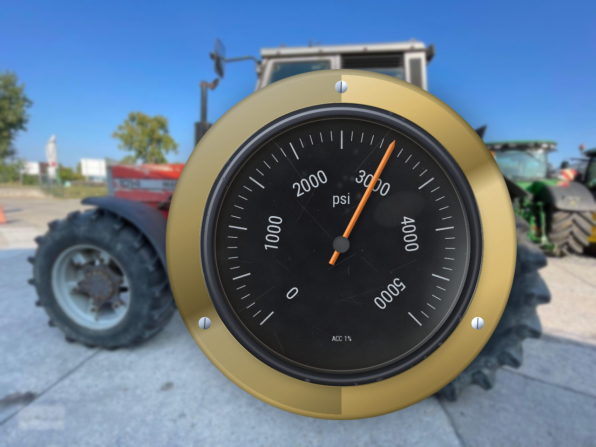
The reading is 3000 psi
